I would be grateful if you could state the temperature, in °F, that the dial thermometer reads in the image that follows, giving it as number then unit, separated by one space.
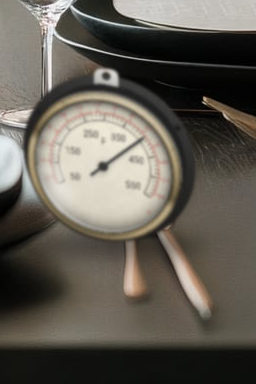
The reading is 400 °F
